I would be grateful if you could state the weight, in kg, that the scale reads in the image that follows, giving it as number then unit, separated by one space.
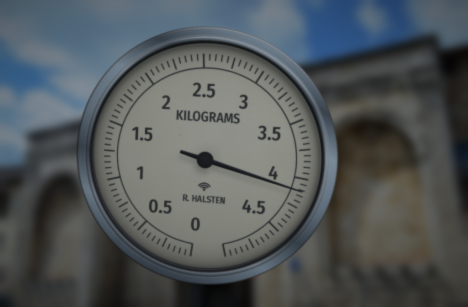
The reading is 4.1 kg
